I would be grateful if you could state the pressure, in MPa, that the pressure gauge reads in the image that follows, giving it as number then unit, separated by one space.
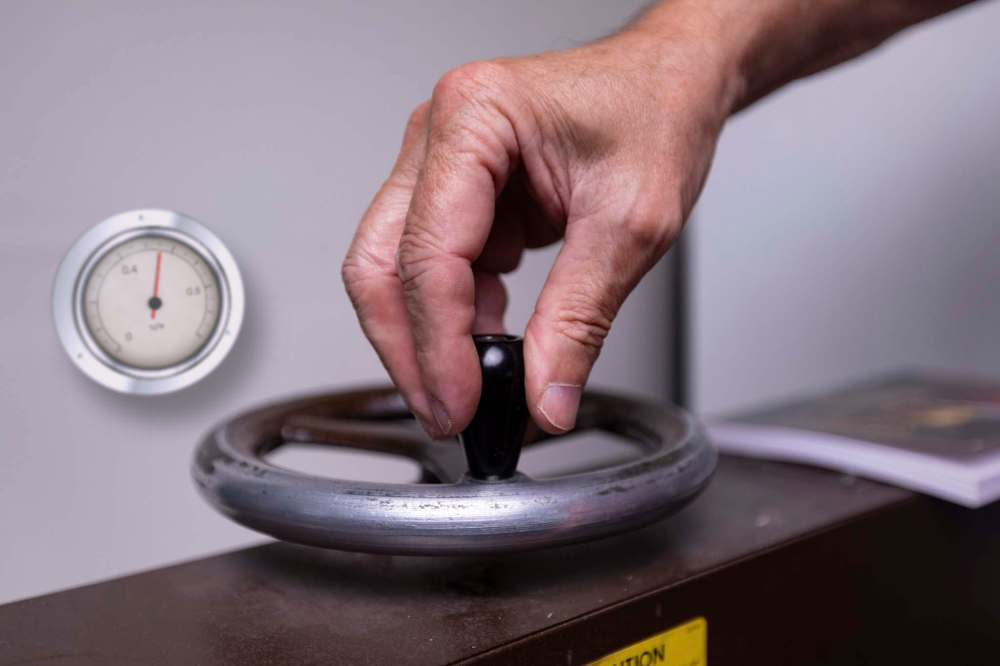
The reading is 0.55 MPa
